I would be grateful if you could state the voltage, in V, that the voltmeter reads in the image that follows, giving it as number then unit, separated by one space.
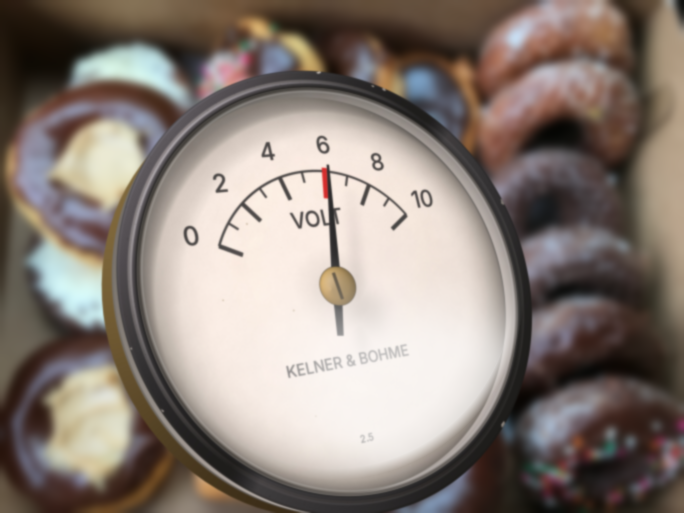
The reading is 6 V
